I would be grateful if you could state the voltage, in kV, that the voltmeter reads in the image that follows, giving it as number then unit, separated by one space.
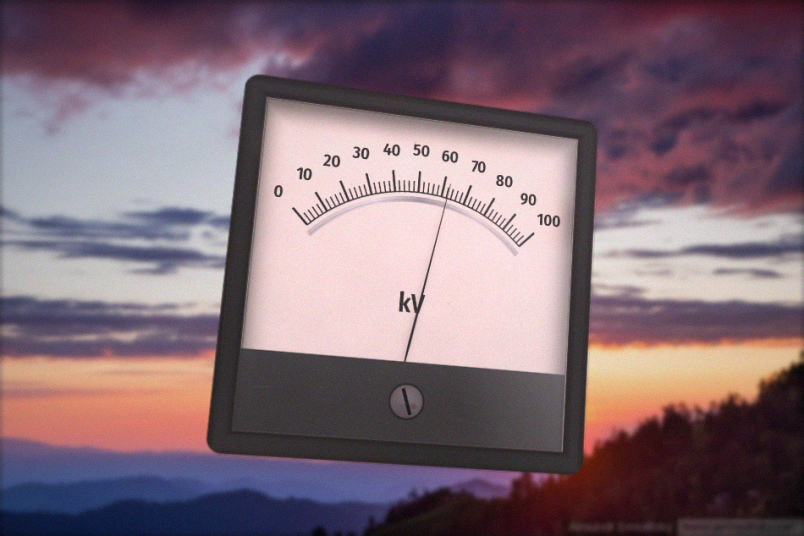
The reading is 62 kV
